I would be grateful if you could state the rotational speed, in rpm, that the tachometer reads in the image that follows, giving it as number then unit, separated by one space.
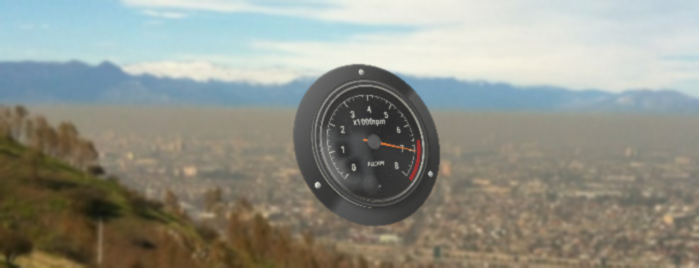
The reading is 7000 rpm
